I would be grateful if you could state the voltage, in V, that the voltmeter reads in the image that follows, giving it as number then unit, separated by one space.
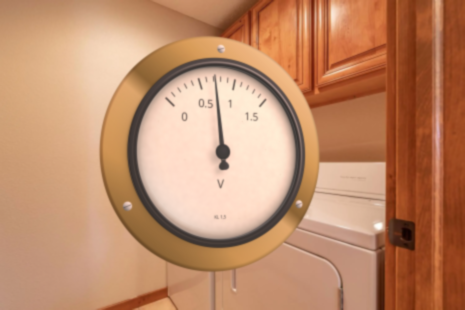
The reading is 0.7 V
